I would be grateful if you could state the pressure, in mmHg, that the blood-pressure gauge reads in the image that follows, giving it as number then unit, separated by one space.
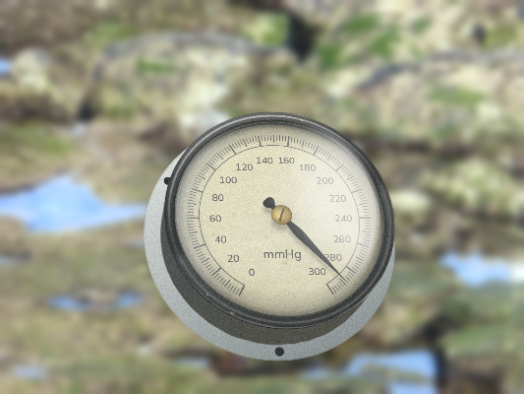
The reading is 290 mmHg
